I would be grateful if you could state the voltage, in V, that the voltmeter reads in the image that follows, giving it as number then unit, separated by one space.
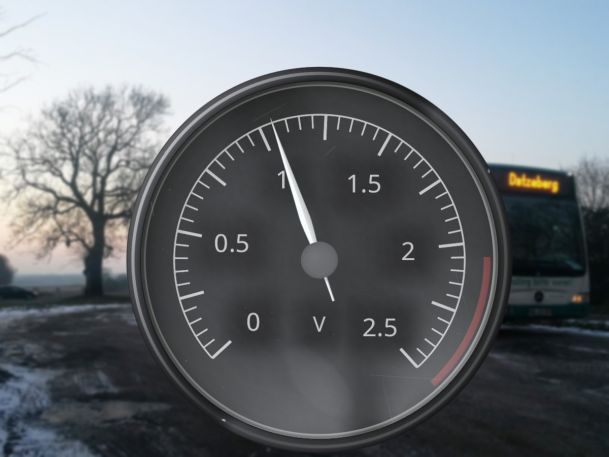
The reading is 1.05 V
